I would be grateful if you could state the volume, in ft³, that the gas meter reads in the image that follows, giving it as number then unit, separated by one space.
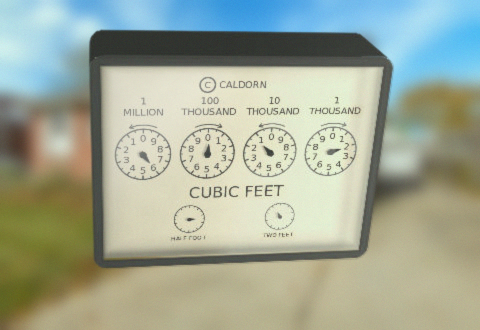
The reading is 601200 ft³
